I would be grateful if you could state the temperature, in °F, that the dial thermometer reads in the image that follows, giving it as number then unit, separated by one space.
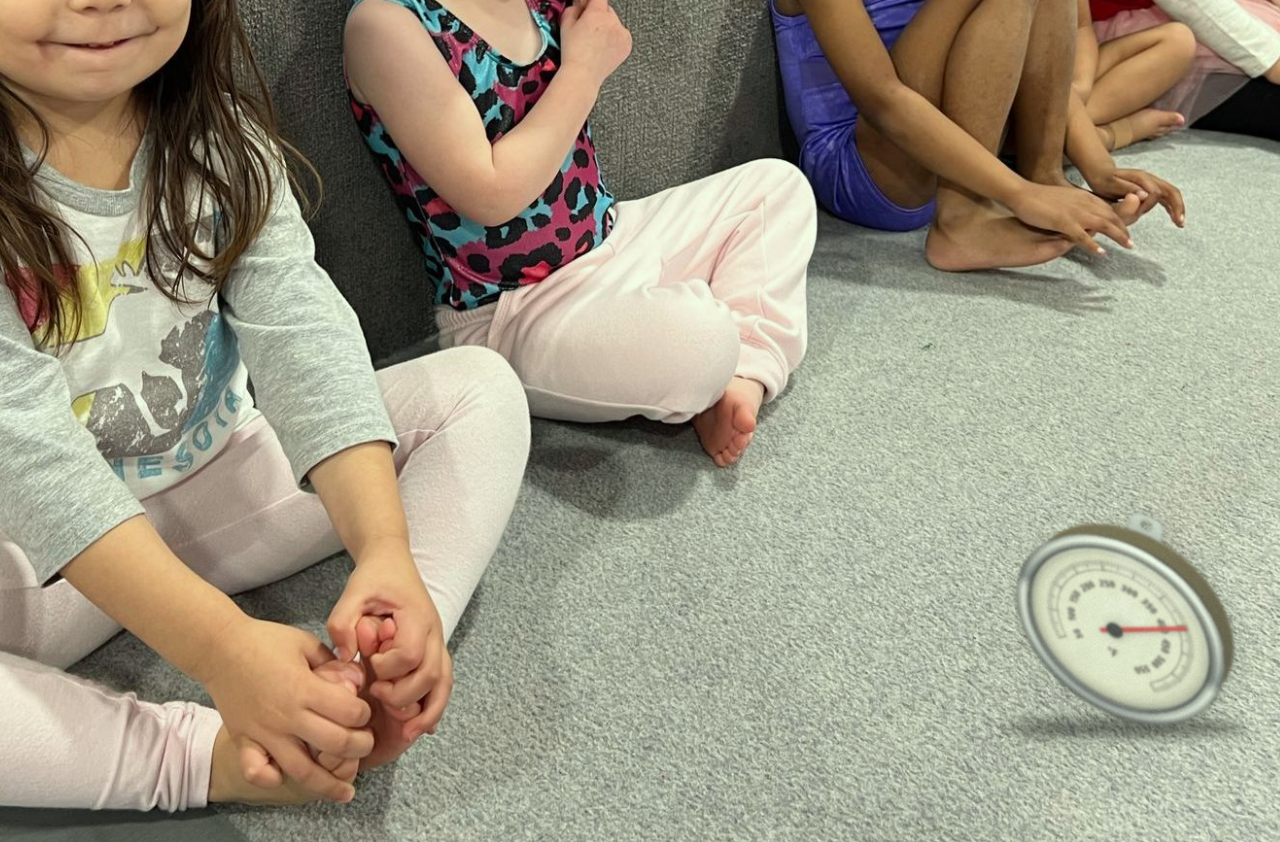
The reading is 400 °F
